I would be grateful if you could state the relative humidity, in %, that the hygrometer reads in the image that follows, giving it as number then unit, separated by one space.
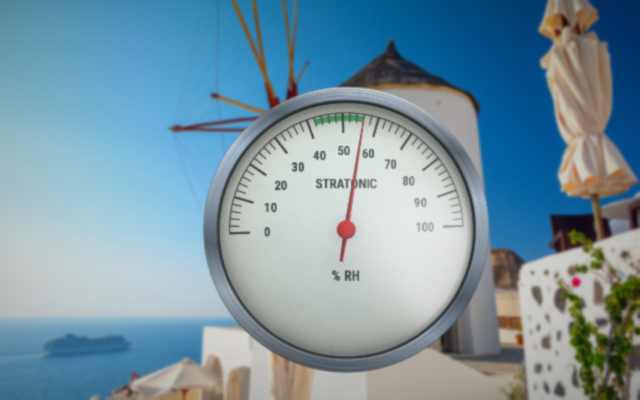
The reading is 56 %
